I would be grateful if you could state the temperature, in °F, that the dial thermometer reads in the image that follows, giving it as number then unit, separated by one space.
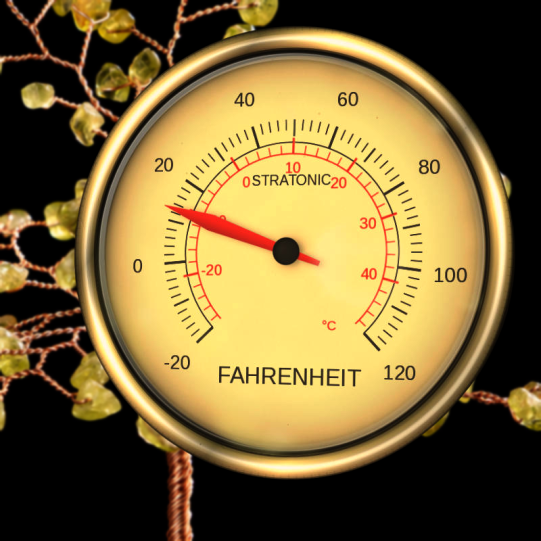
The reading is 13 °F
